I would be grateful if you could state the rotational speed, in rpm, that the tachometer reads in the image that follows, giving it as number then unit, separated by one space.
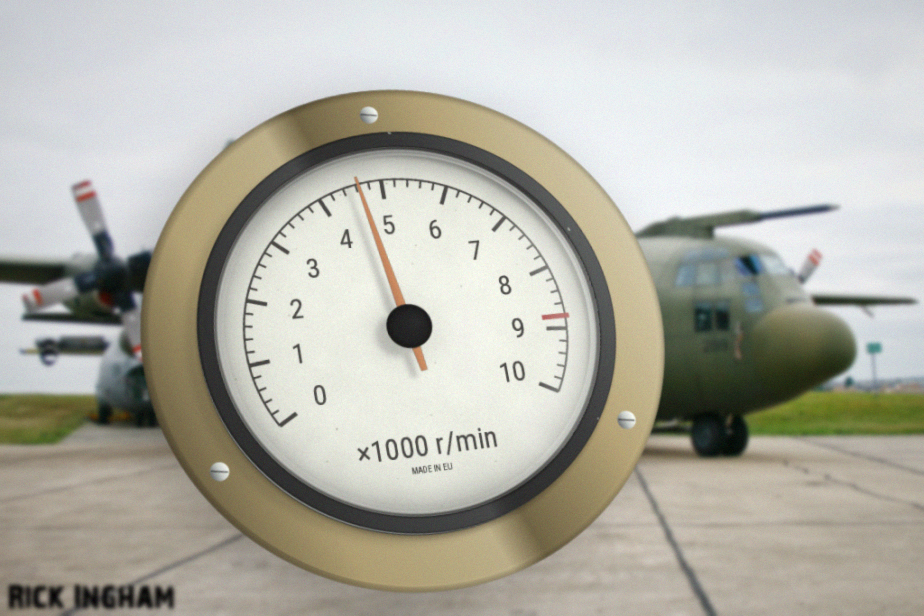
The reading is 4600 rpm
